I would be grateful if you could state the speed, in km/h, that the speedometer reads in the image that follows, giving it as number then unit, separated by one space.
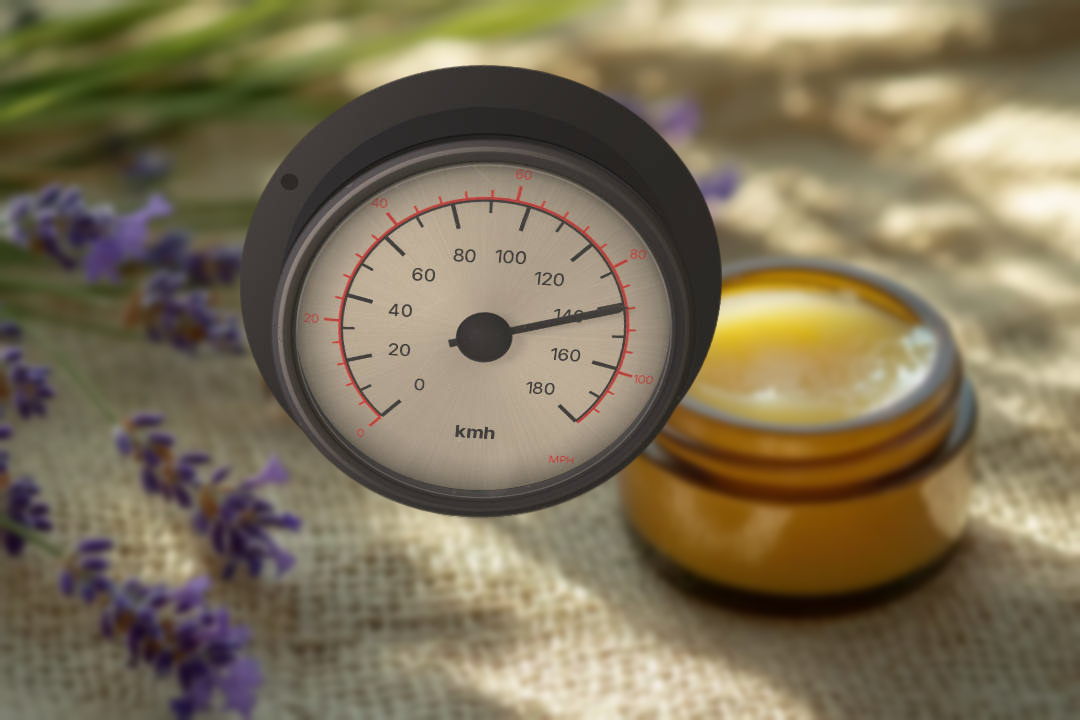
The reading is 140 km/h
